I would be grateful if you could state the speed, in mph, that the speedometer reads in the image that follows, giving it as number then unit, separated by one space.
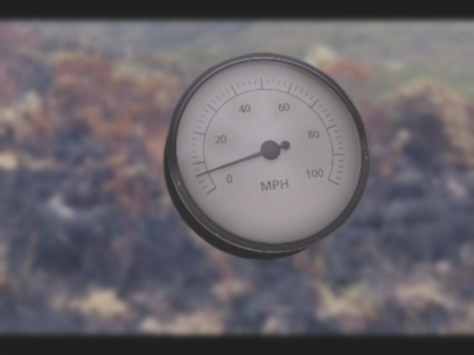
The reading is 6 mph
